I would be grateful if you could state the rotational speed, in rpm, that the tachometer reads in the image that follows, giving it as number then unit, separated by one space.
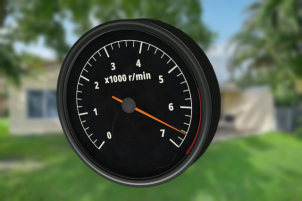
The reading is 6600 rpm
